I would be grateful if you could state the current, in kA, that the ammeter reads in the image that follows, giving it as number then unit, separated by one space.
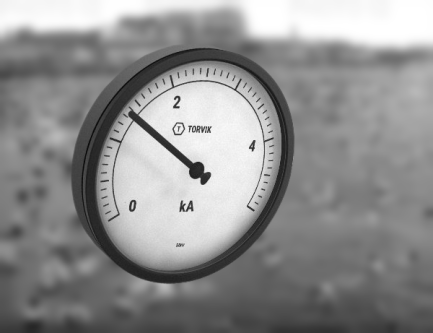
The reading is 1.35 kA
